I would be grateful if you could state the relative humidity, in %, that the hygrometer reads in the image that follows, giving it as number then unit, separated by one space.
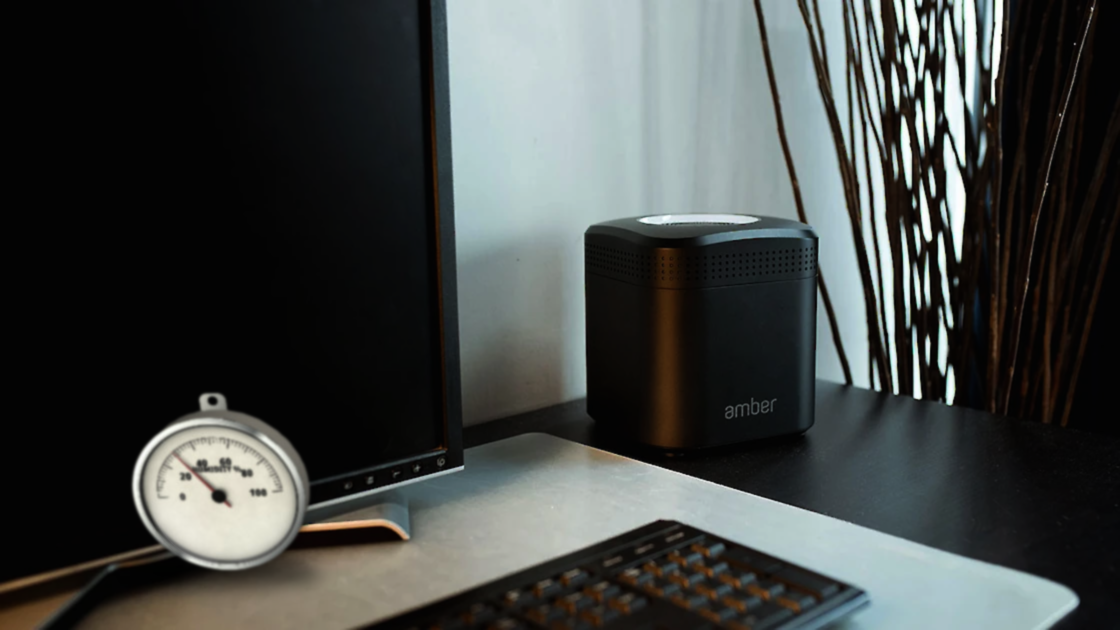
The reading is 30 %
